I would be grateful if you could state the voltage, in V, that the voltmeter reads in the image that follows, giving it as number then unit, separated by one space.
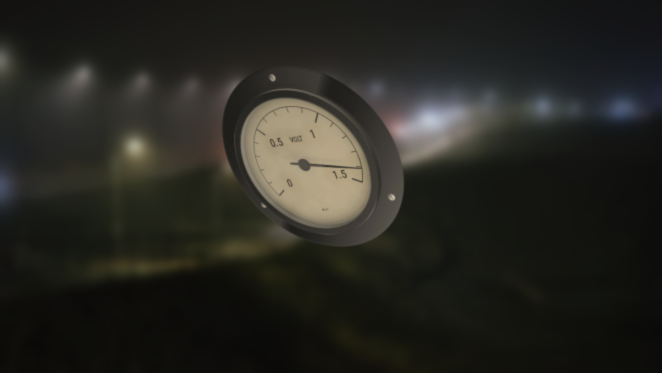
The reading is 1.4 V
